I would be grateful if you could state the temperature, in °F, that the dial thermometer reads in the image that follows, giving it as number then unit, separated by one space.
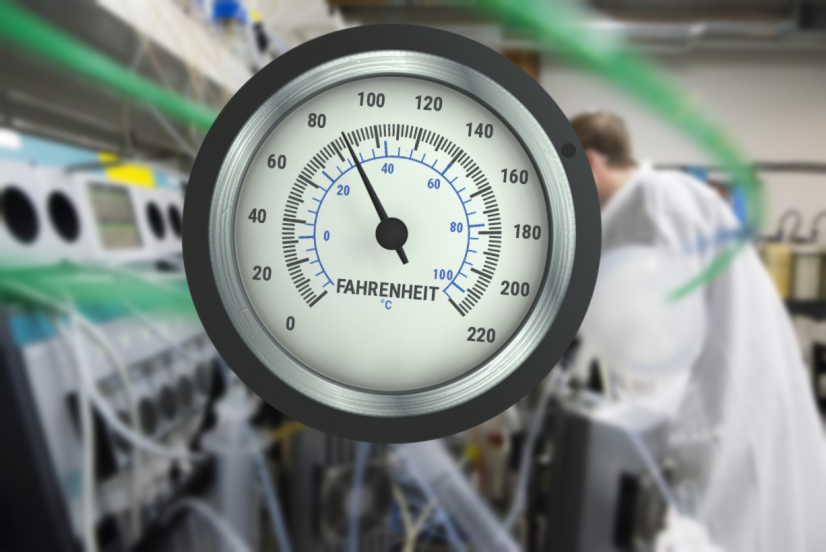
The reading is 86 °F
